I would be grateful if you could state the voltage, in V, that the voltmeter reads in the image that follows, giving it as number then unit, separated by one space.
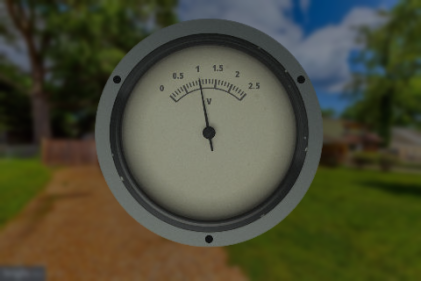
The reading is 1 V
